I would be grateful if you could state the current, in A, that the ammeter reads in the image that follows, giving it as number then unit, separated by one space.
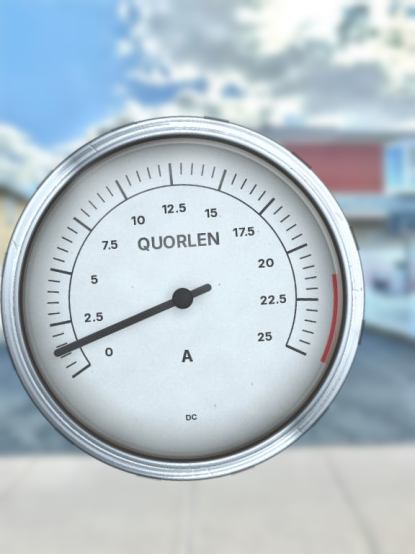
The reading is 1.25 A
